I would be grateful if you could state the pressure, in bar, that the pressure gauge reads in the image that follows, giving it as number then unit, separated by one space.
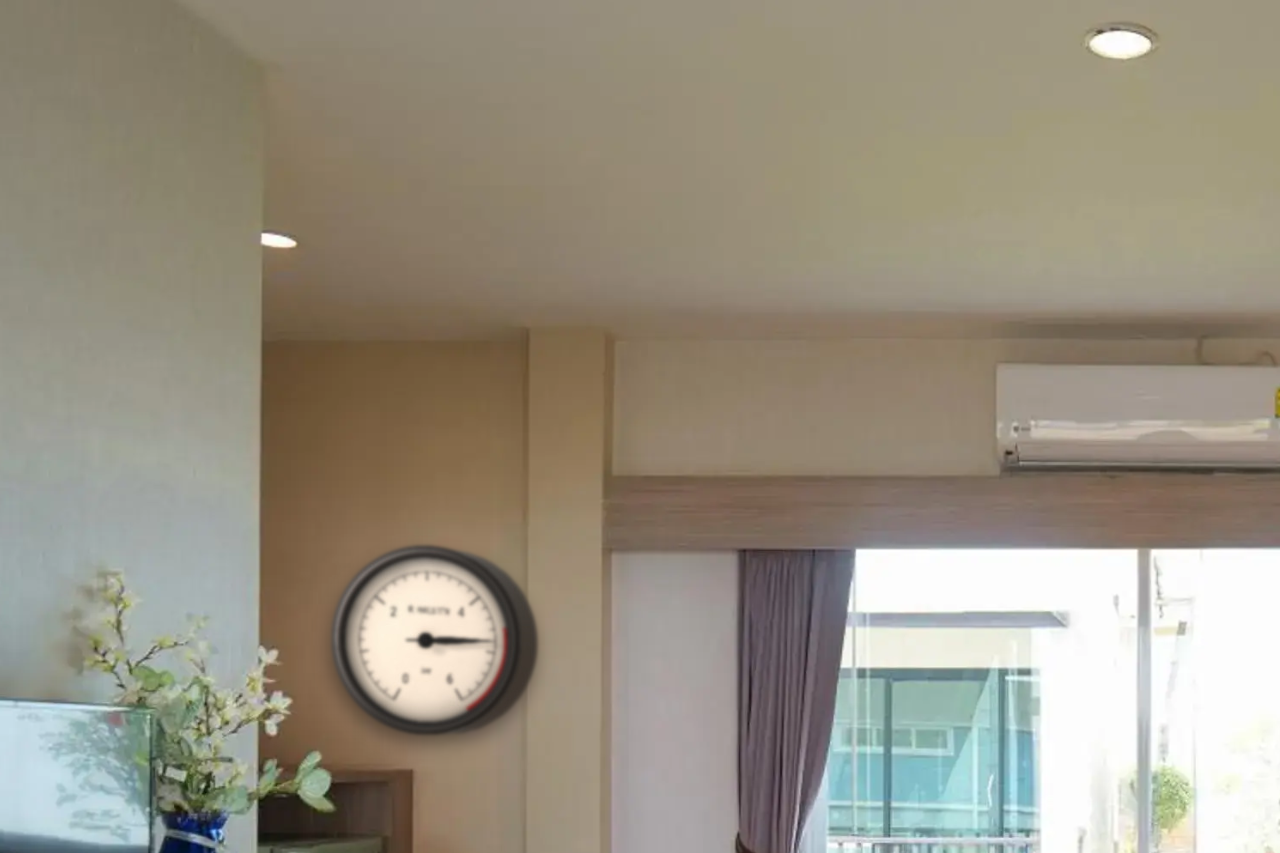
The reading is 4.8 bar
